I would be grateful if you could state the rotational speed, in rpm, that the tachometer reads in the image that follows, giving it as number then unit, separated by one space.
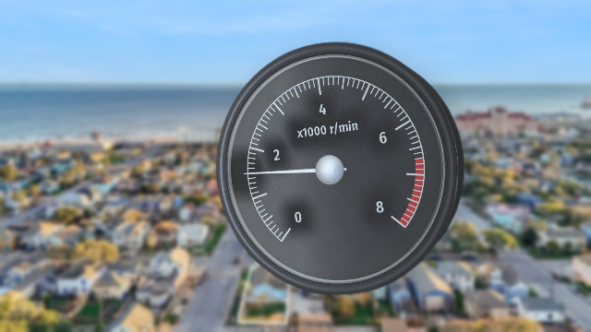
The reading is 1500 rpm
